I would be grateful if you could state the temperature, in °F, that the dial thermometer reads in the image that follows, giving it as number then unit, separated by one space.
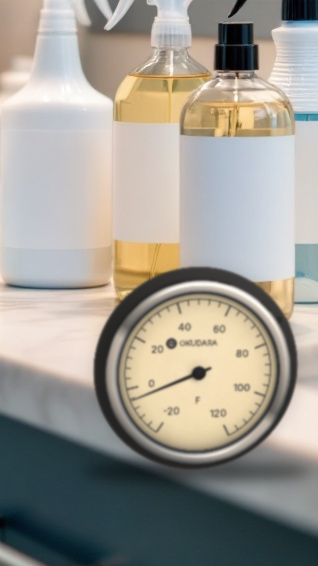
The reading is -4 °F
